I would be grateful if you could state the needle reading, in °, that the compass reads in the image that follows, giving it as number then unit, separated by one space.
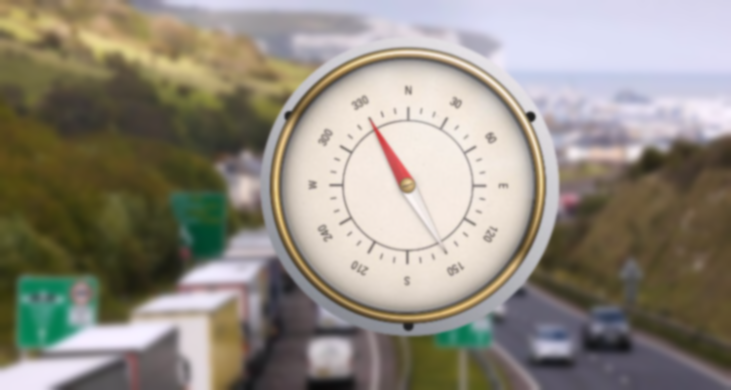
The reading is 330 °
